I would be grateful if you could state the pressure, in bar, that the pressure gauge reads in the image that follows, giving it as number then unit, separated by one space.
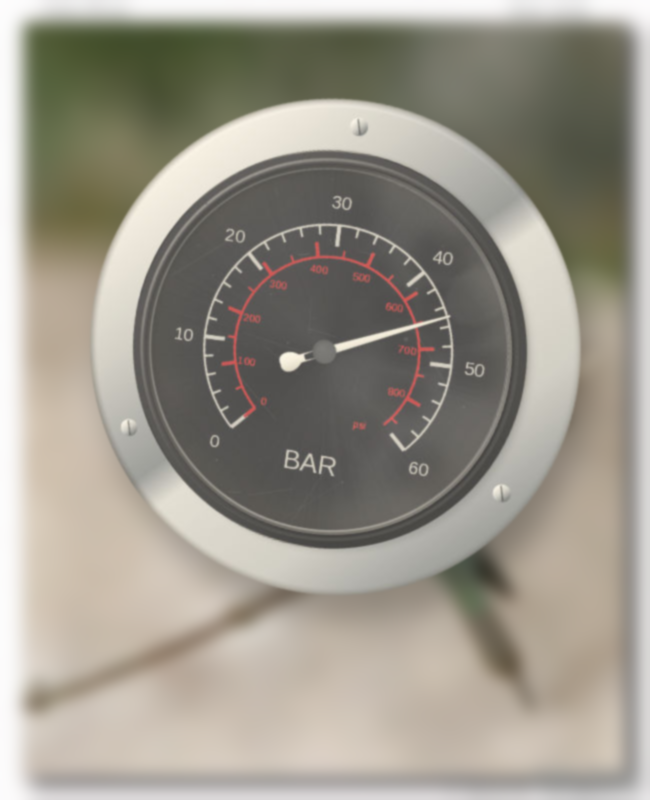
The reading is 45 bar
